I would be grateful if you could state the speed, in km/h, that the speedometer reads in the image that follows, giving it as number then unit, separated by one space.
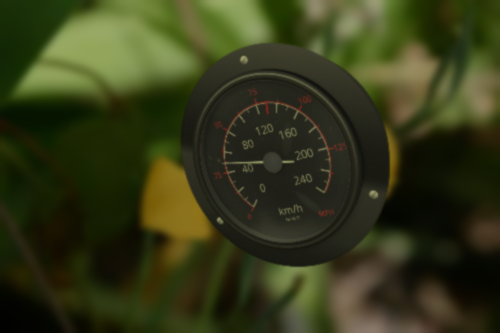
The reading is 50 km/h
